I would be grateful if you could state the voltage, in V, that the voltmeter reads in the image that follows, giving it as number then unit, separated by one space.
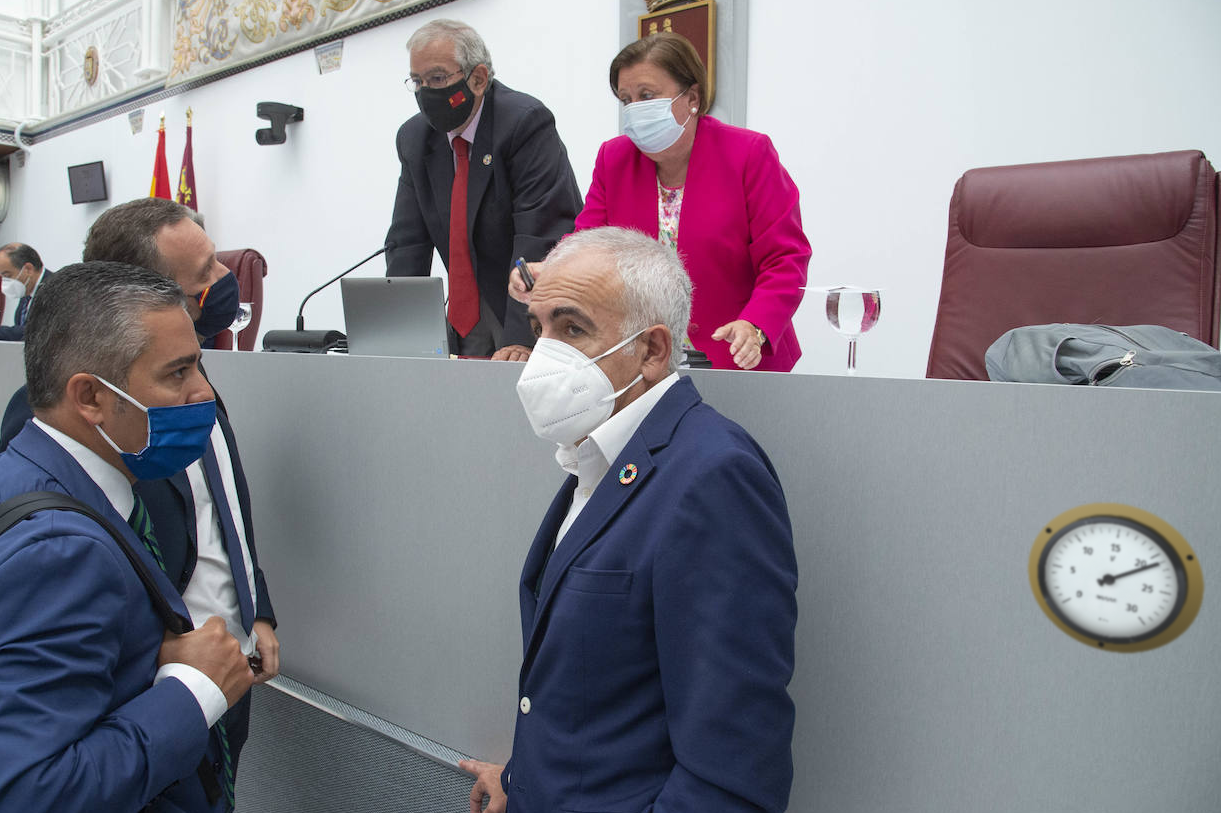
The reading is 21 V
